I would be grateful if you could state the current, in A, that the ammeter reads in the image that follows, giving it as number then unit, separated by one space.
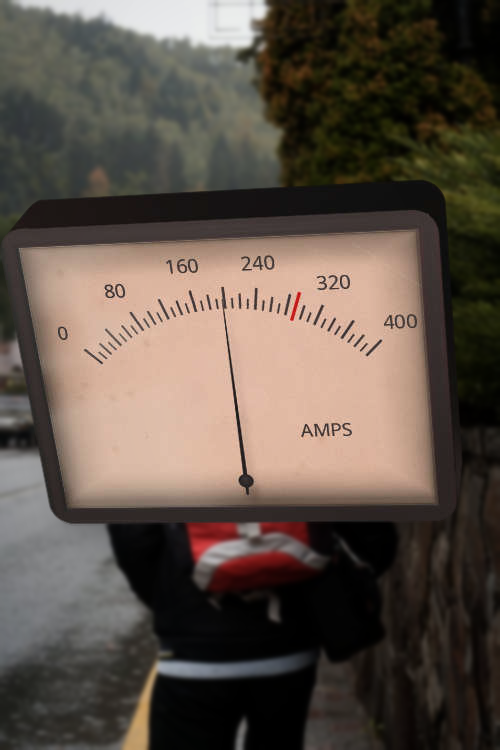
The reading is 200 A
